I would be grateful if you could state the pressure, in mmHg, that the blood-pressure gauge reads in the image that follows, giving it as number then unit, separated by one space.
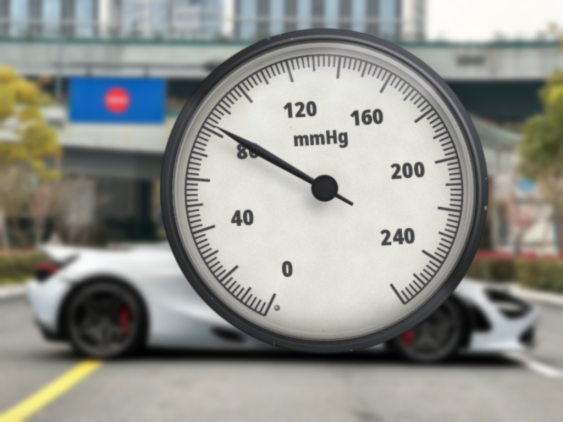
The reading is 82 mmHg
